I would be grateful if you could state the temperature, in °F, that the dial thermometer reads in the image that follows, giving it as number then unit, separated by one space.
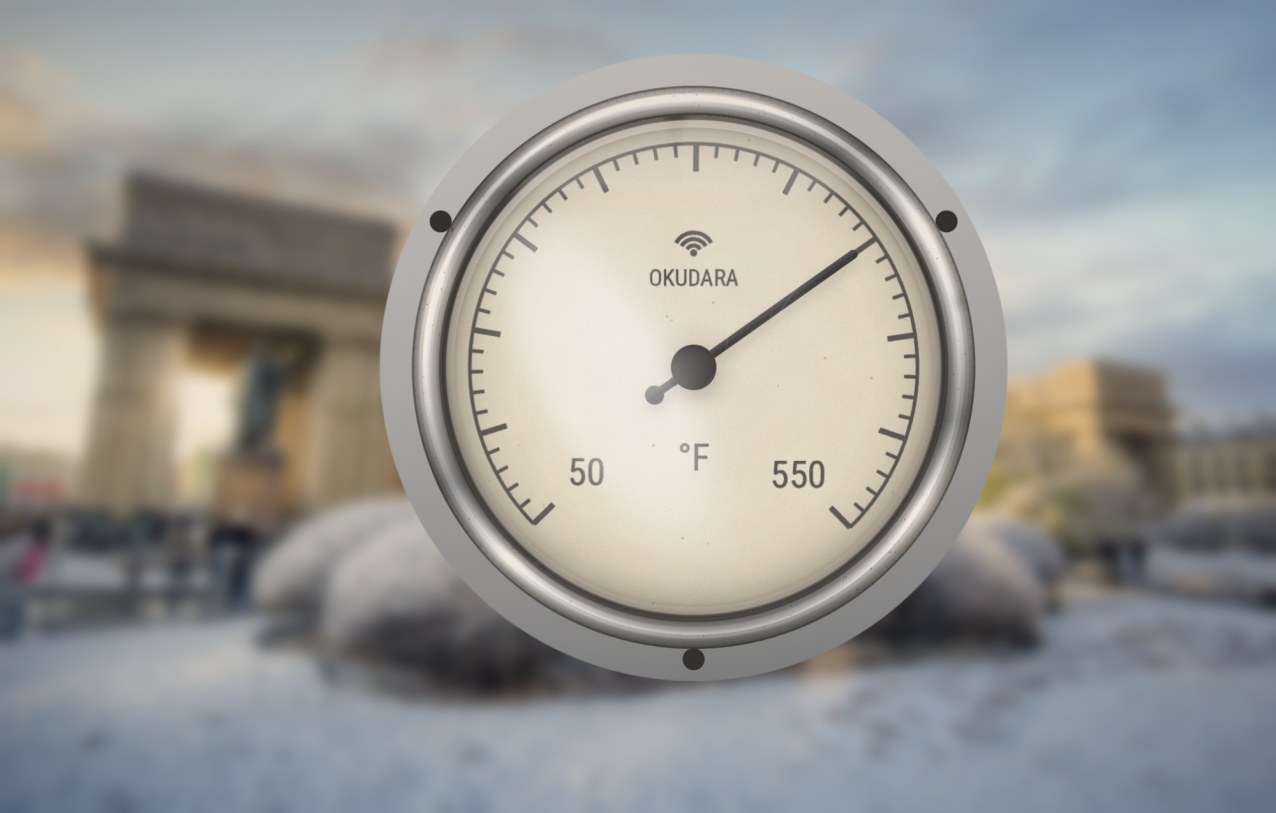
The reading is 400 °F
